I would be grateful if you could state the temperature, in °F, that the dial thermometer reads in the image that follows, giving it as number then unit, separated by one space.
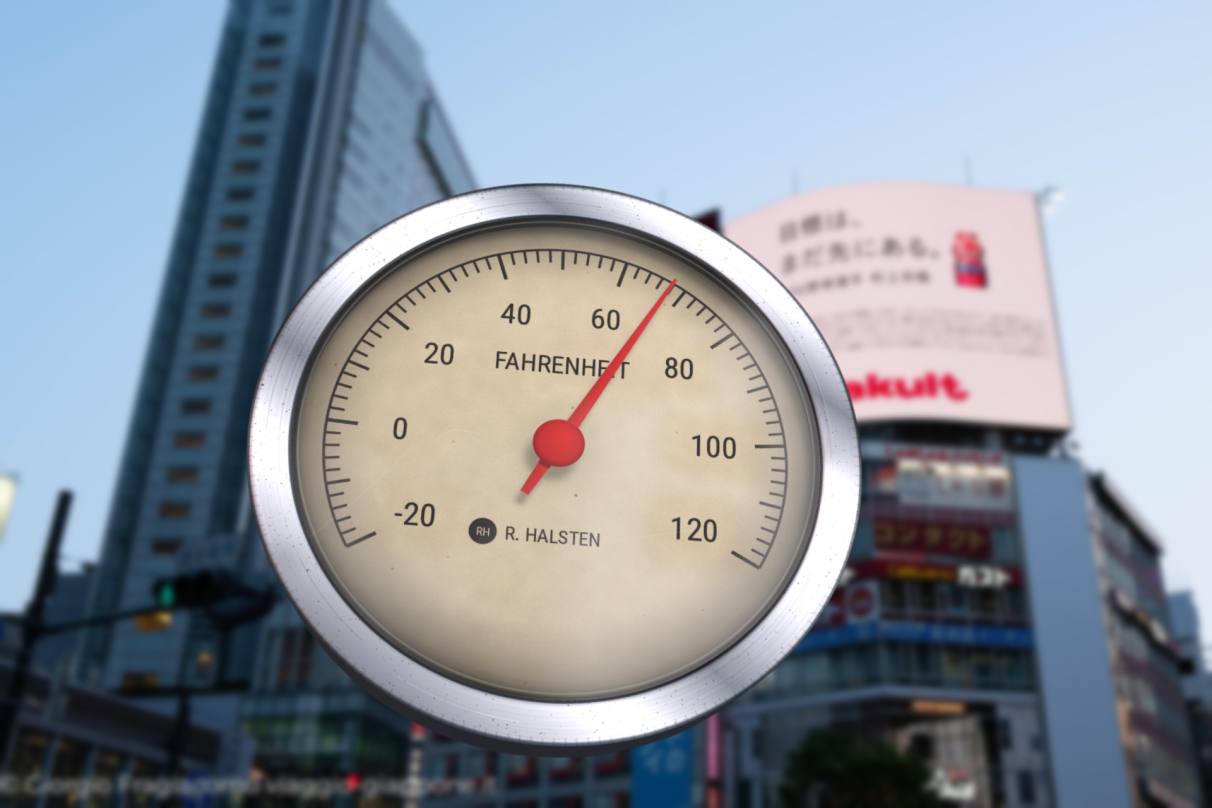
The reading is 68 °F
